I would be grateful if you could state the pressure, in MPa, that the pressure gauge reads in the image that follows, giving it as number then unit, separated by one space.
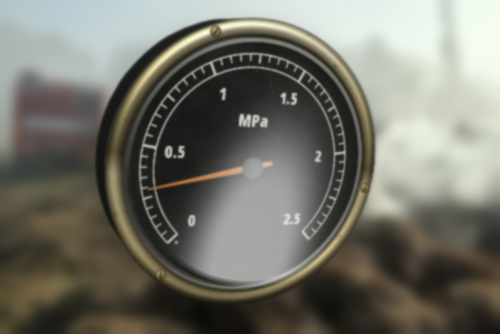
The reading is 0.3 MPa
